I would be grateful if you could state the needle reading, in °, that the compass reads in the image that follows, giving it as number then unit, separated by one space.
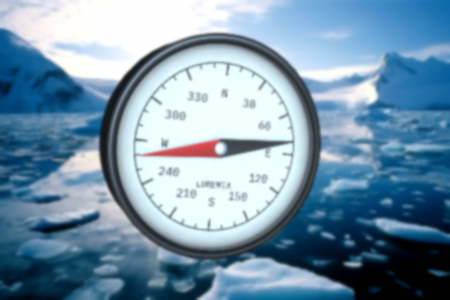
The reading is 260 °
